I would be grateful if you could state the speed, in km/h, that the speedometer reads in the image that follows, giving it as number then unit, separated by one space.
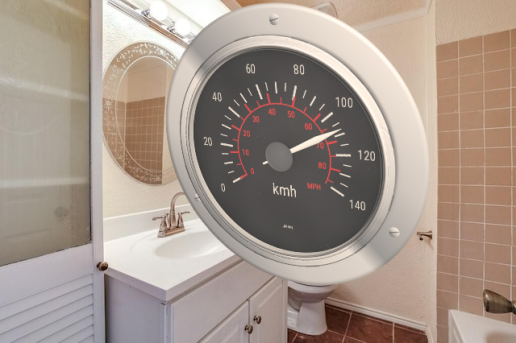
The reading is 107.5 km/h
